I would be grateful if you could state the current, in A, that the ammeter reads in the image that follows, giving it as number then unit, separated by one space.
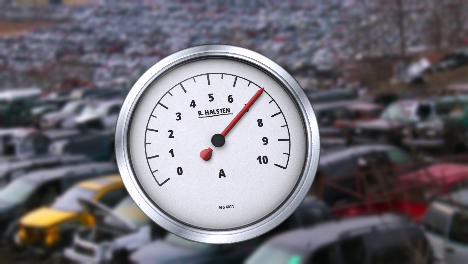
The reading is 7 A
